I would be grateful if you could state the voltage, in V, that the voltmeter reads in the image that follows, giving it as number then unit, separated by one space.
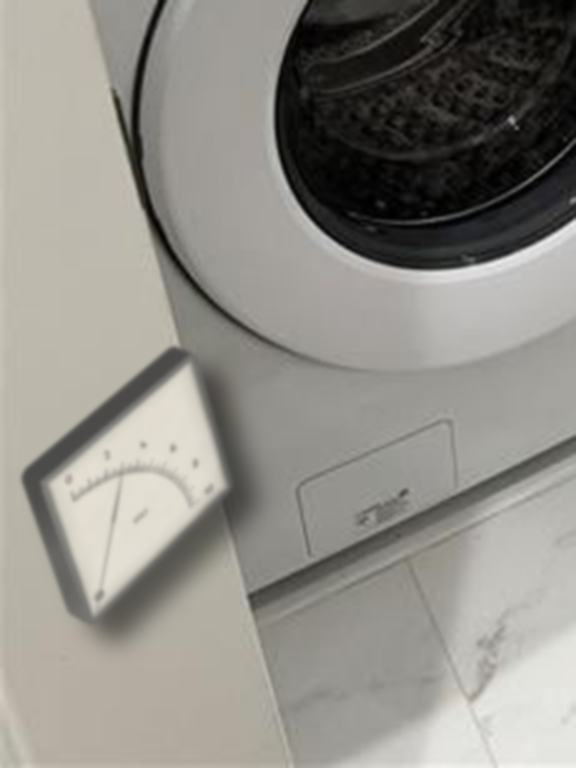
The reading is 3 V
